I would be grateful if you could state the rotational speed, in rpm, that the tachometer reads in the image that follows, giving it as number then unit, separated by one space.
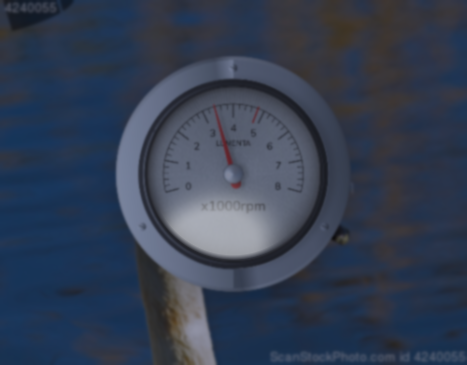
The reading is 3400 rpm
